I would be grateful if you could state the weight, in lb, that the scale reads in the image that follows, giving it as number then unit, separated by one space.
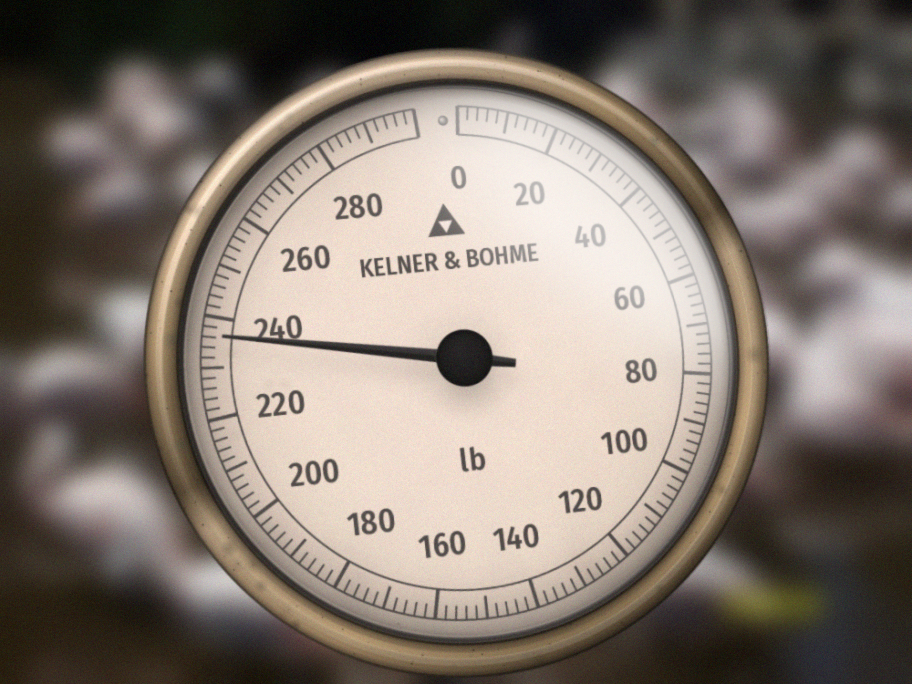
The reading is 236 lb
